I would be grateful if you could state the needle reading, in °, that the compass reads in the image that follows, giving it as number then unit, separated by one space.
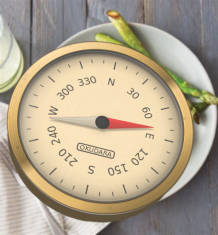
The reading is 80 °
